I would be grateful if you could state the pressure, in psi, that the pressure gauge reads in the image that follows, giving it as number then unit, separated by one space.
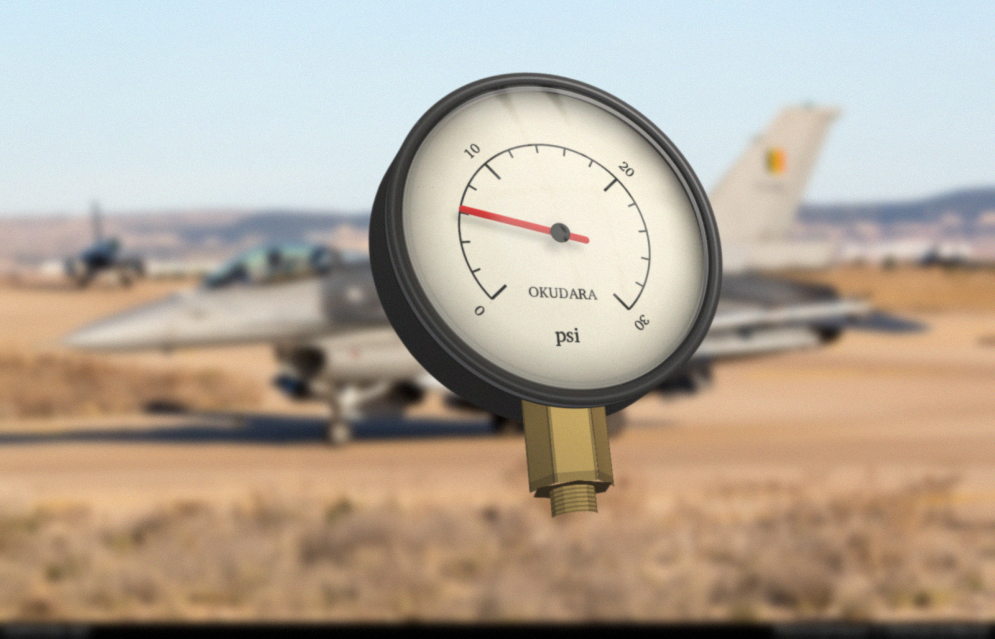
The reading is 6 psi
